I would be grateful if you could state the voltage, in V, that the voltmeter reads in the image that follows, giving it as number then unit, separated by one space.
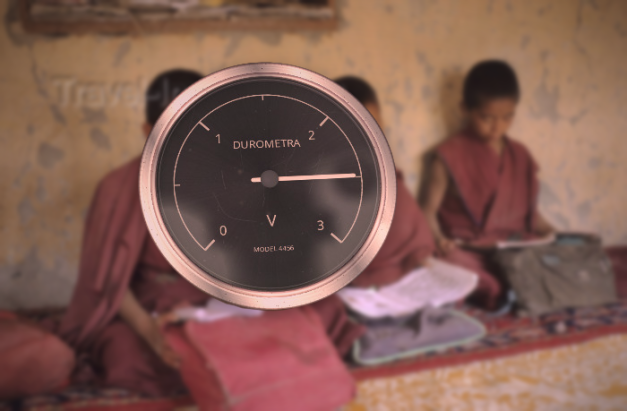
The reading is 2.5 V
